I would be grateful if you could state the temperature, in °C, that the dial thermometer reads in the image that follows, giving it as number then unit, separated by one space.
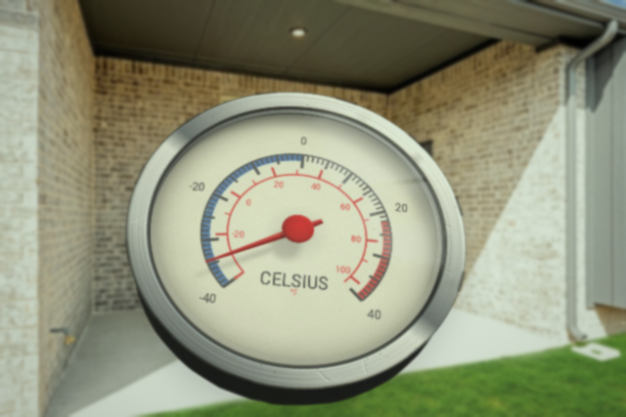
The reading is -35 °C
